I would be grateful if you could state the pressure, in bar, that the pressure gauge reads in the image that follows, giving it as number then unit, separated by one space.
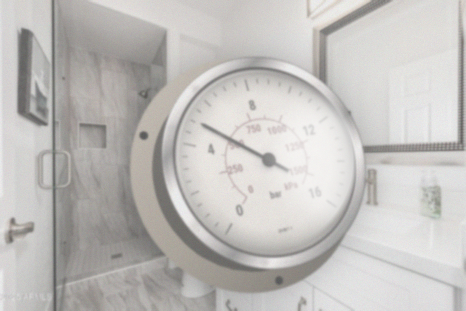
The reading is 5 bar
